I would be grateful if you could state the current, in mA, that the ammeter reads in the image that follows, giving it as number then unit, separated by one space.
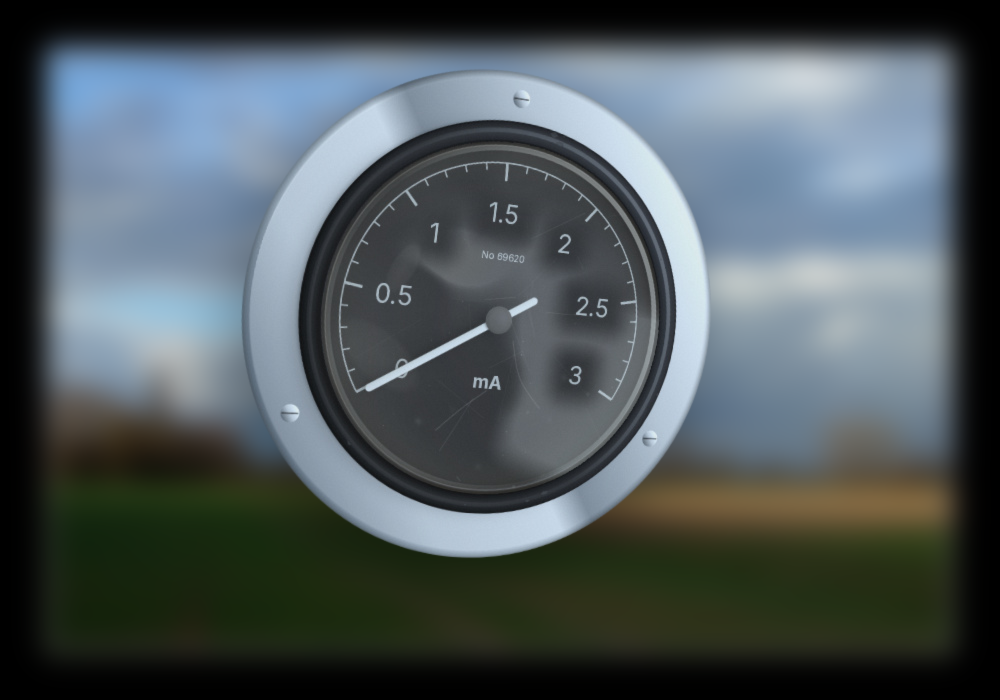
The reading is 0 mA
